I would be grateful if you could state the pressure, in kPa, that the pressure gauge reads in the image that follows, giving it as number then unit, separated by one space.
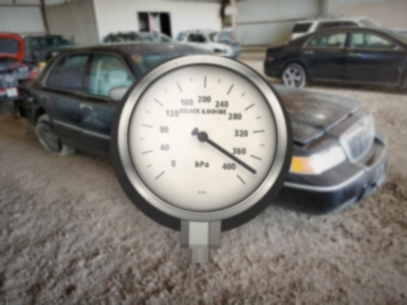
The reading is 380 kPa
